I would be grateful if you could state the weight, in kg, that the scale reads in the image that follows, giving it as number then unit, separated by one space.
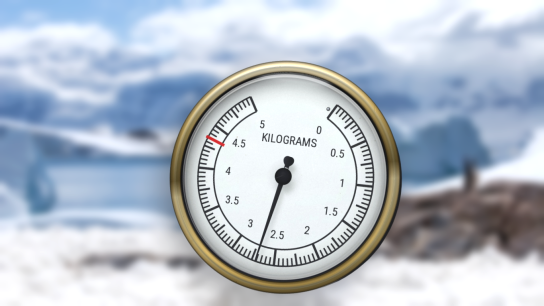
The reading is 2.7 kg
